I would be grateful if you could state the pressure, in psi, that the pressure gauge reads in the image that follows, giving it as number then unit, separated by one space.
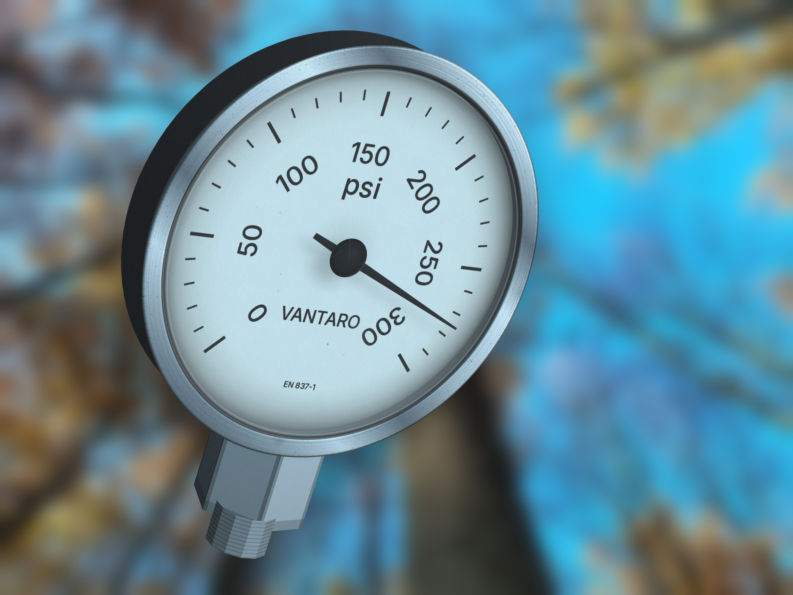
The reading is 275 psi
